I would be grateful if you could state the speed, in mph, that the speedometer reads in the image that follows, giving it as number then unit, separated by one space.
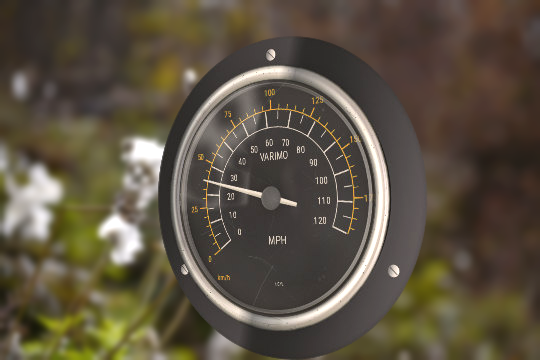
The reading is 25 mph
